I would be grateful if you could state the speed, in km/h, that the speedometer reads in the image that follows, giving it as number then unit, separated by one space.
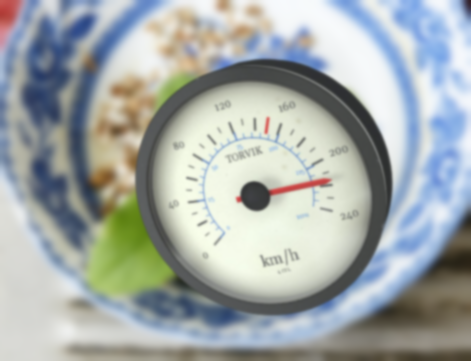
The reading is 215 km/h
